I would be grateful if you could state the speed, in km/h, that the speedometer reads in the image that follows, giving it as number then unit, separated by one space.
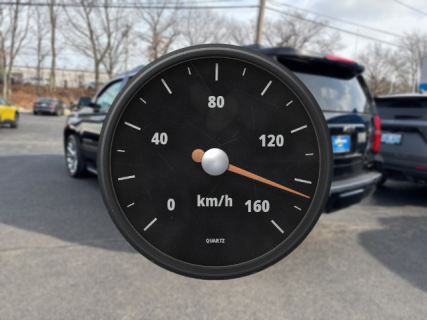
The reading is 145 km/h
